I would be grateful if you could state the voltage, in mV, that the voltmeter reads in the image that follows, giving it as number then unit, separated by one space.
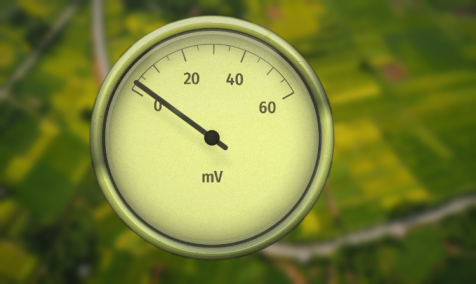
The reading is 2.5 mV
